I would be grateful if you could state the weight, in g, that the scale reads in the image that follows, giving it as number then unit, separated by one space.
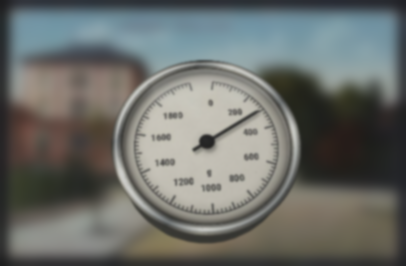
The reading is 300 g
